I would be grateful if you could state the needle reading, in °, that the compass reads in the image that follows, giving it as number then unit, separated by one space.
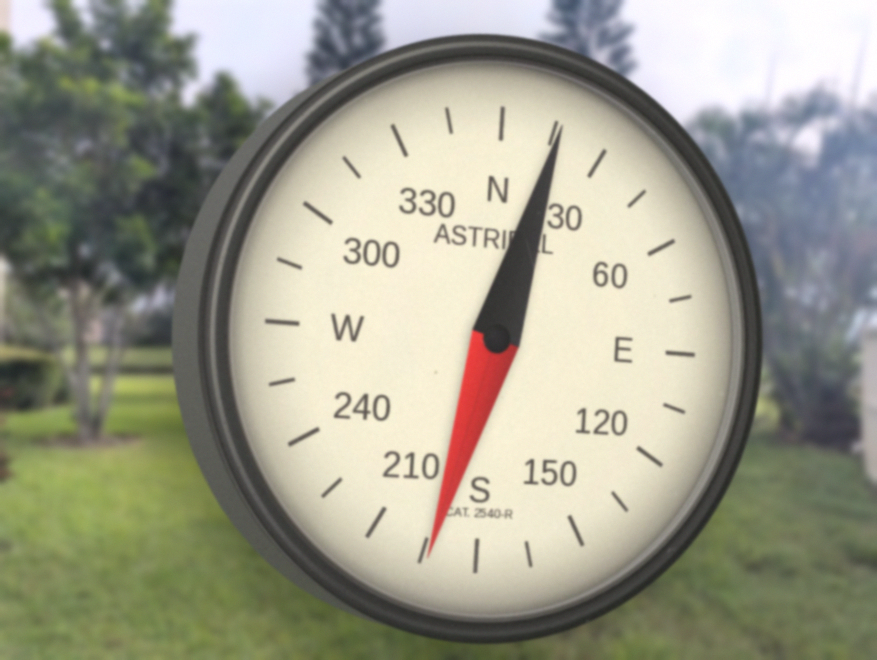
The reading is 195 °
